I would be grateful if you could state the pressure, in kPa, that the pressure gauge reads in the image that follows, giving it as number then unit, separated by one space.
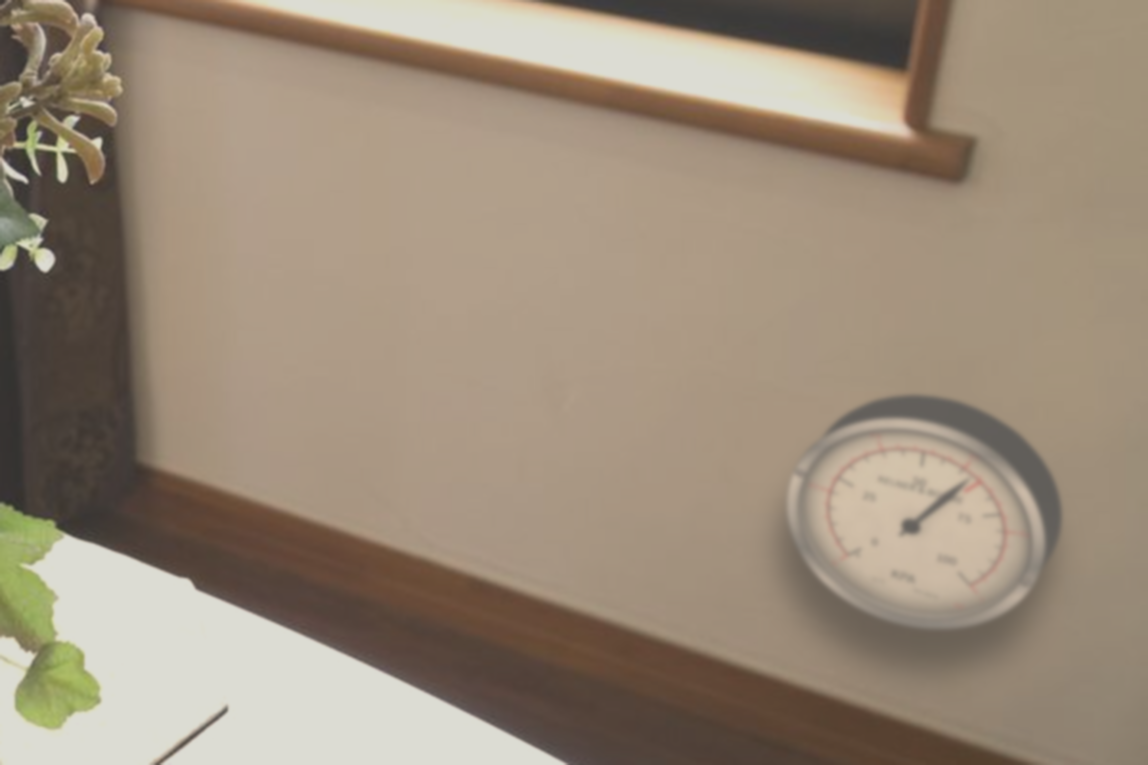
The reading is 62.5 kPa
